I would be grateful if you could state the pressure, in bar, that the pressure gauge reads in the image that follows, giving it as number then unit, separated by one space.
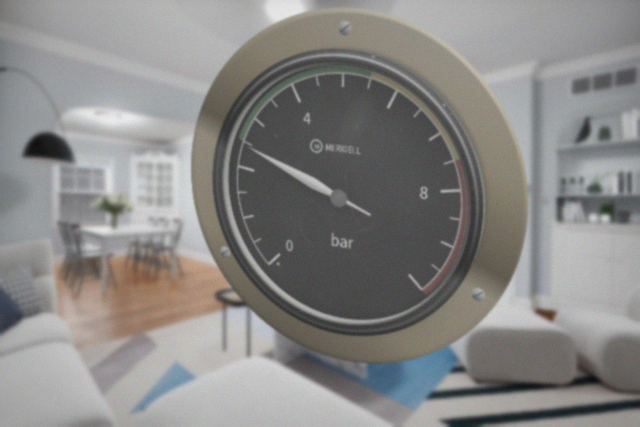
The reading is 2.5 bar
